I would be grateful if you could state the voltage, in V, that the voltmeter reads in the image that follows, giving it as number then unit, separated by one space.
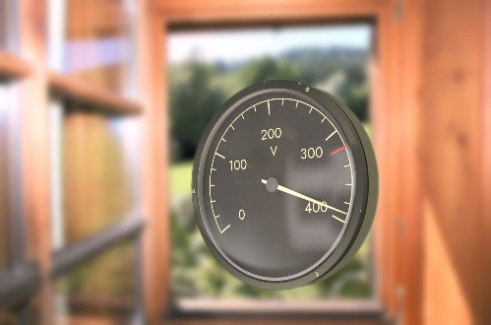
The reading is 390 V
